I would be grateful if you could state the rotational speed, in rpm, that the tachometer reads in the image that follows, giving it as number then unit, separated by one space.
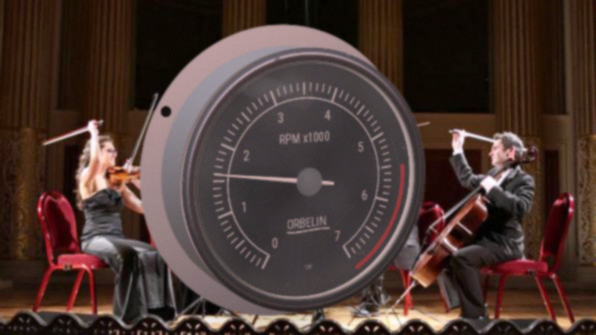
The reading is 1600 rpm
